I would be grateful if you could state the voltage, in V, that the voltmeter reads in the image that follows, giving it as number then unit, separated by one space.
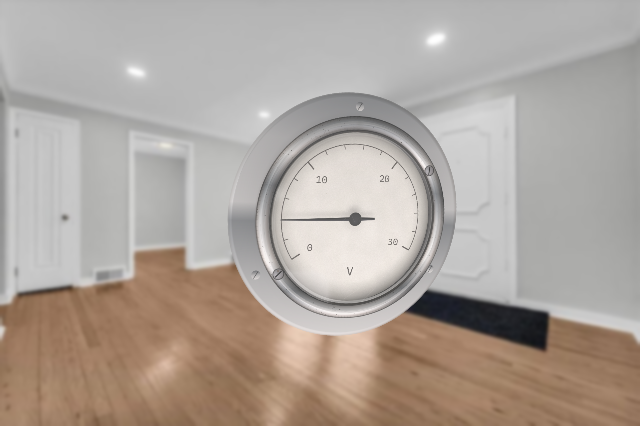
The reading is 4 V
